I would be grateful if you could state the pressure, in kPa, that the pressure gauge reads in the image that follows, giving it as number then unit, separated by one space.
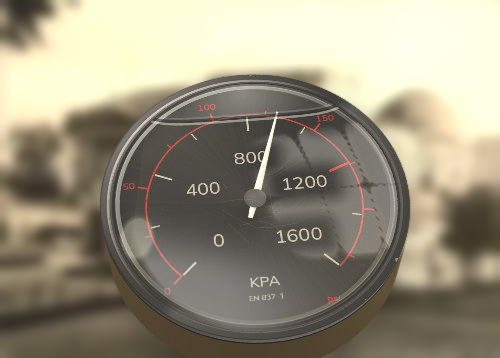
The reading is 900 kPa
